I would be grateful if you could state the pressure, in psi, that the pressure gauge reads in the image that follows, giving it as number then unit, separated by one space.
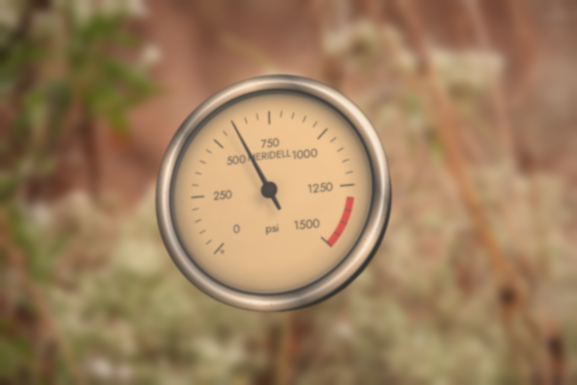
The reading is 600 psi
